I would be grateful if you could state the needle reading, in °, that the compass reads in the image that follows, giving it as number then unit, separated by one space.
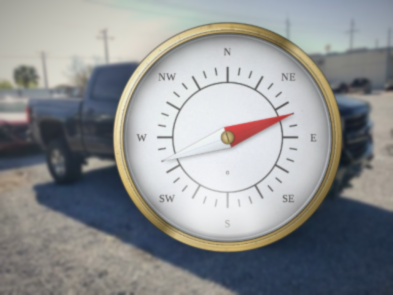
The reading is 70 °
